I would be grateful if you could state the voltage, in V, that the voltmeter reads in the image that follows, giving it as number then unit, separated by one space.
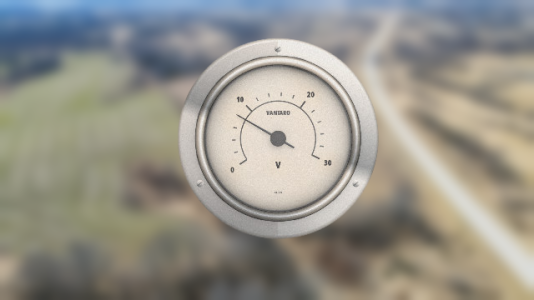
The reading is 8 V
